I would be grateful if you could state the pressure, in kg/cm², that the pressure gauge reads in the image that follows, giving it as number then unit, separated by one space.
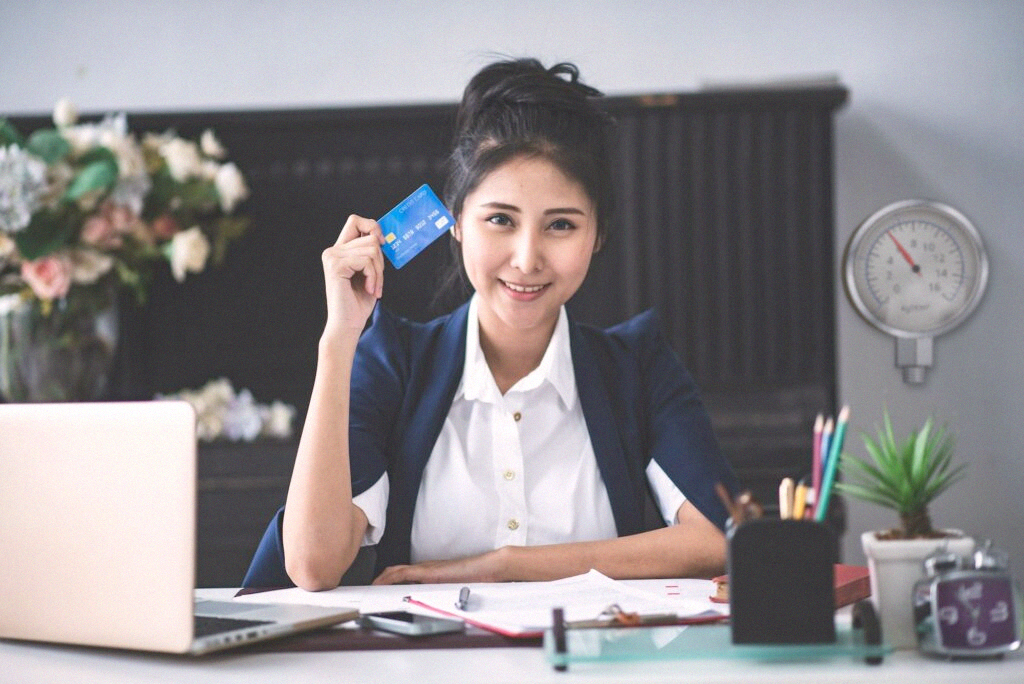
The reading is 6 kg/cm²
